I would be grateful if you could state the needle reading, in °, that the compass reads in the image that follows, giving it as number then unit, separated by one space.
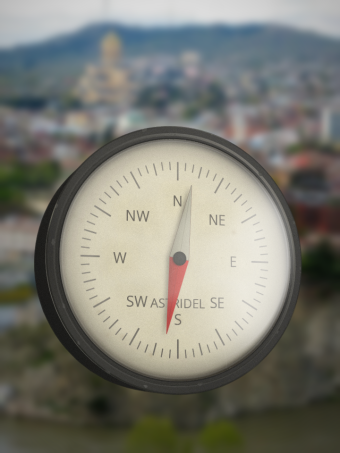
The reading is 190 °
